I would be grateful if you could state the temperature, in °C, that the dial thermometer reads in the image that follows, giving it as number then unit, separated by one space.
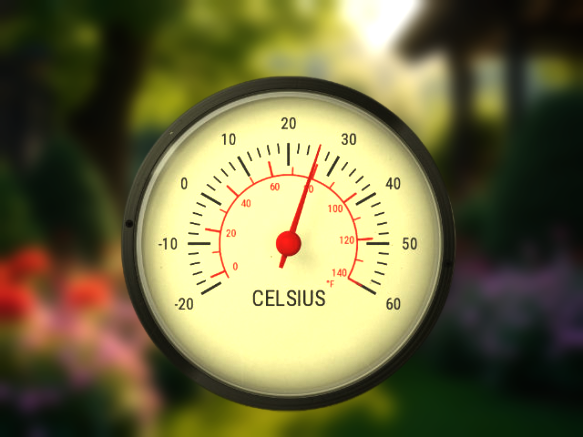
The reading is 26 °C
